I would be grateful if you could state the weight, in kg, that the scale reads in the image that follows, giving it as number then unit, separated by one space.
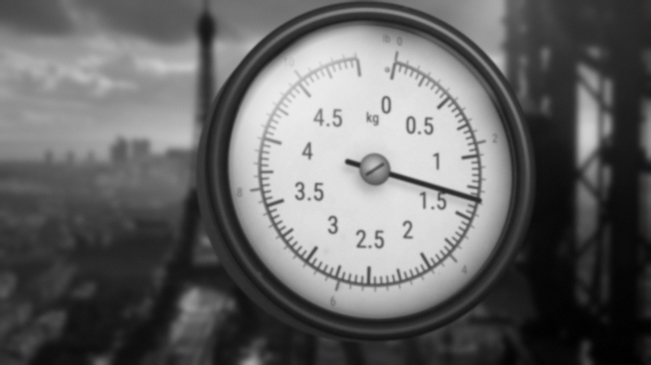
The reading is 1.35 kg
